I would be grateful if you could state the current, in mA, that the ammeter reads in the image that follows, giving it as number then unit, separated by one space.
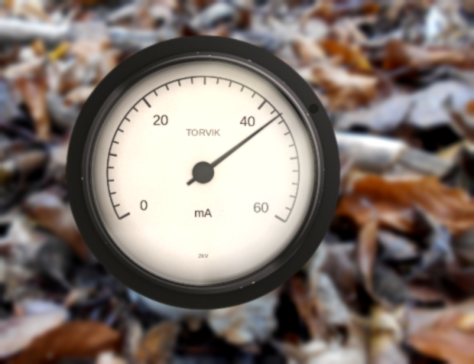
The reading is 43 mA
